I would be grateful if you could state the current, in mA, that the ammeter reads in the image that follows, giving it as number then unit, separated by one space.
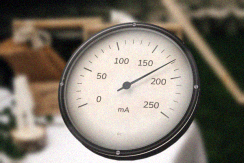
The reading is 180 mA
